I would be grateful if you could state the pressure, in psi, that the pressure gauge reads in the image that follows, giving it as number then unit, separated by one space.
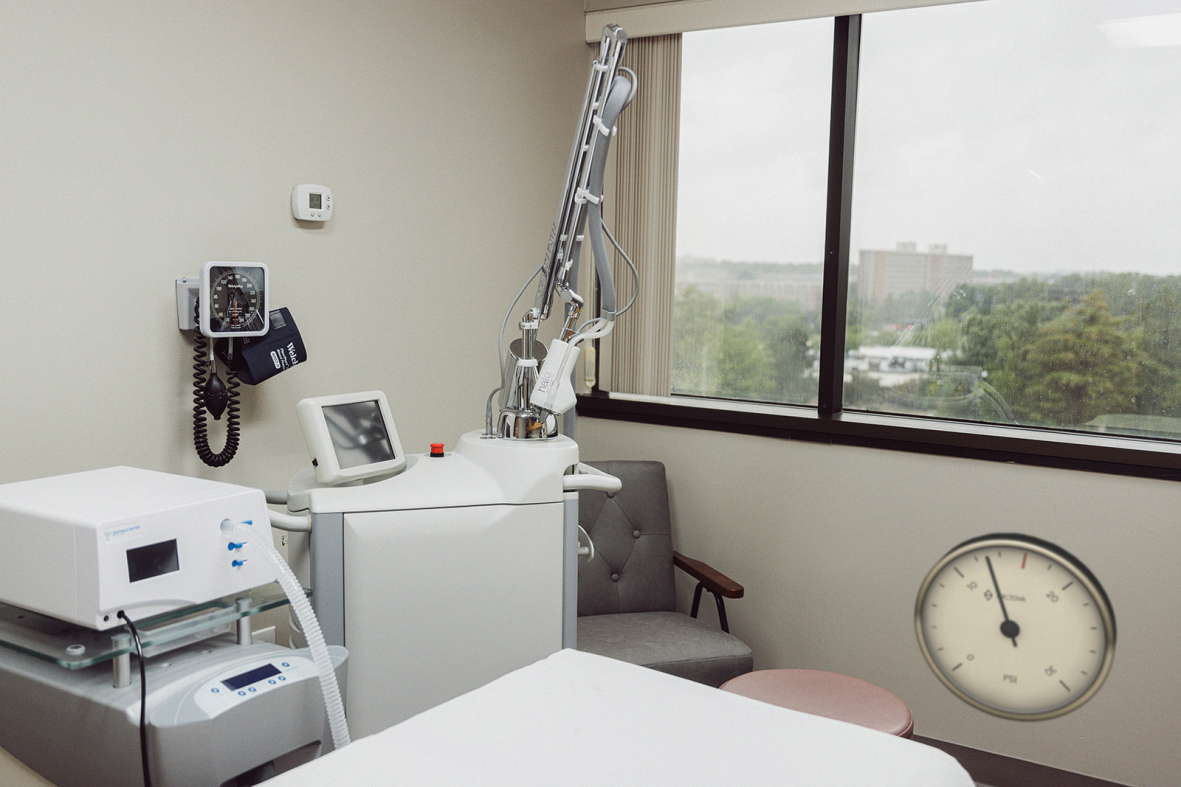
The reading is 13 psi
